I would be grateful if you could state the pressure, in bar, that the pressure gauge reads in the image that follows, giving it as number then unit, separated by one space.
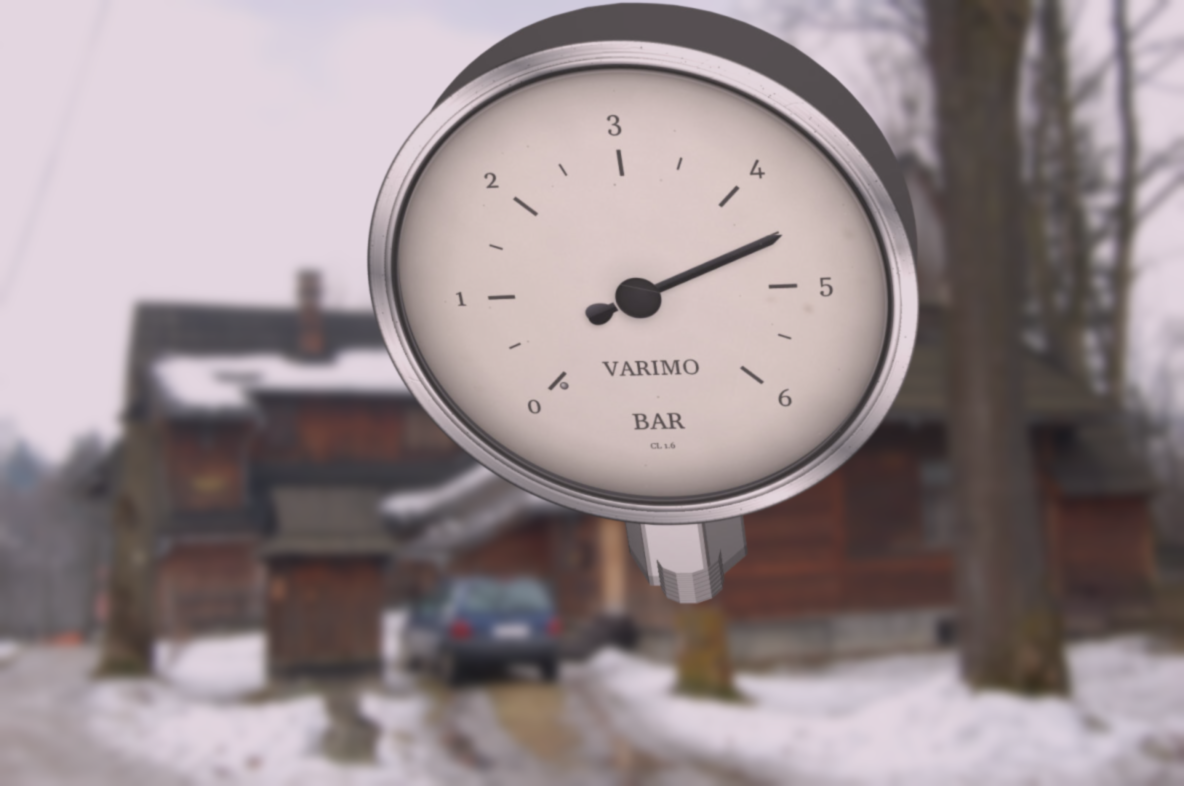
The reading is 4.5 bar
